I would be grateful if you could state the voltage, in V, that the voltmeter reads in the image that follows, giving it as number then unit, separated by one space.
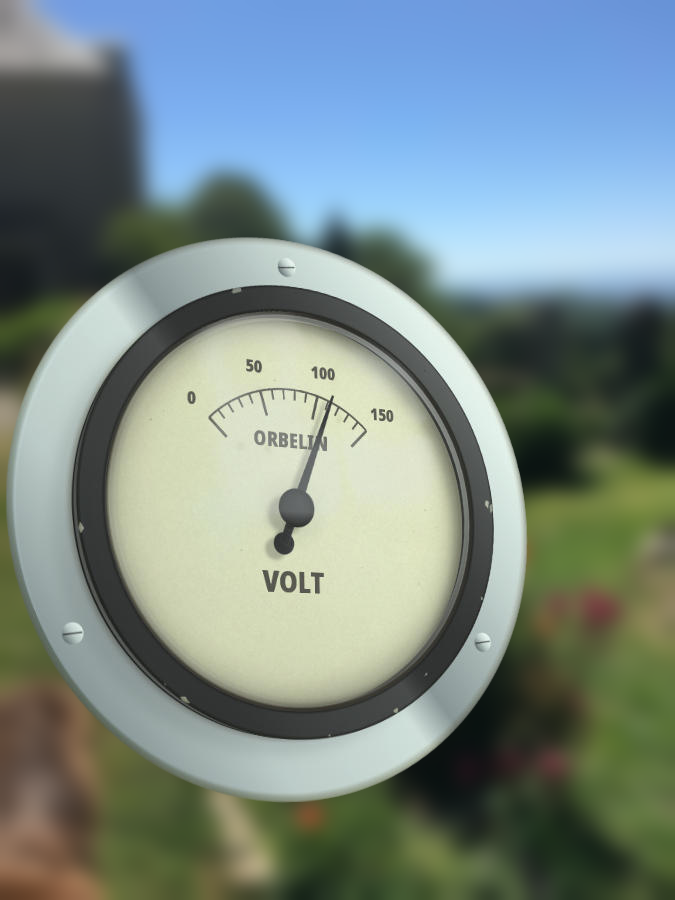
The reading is 110 V
